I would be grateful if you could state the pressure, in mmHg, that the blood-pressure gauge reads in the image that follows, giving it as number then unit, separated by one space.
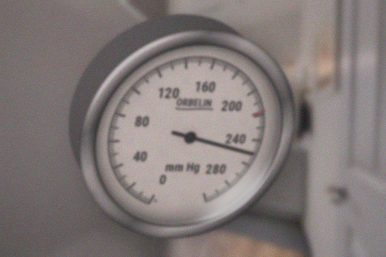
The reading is 250 mmHg
